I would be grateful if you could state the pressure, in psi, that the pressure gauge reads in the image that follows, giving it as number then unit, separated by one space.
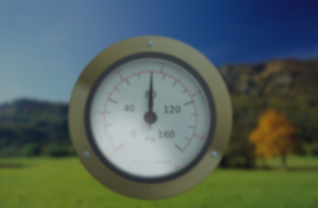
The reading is 80 psi
